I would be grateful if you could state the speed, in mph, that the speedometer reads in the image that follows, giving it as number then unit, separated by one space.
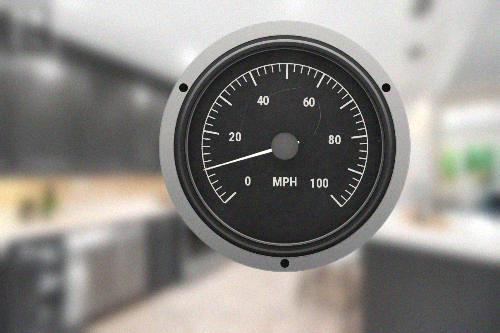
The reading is 10 mph
